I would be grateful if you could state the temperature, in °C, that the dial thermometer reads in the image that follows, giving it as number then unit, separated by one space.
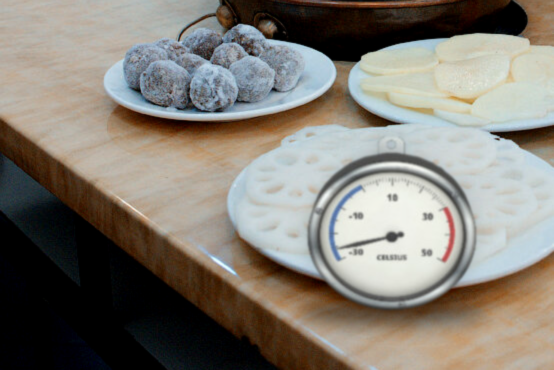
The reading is -25 °C
